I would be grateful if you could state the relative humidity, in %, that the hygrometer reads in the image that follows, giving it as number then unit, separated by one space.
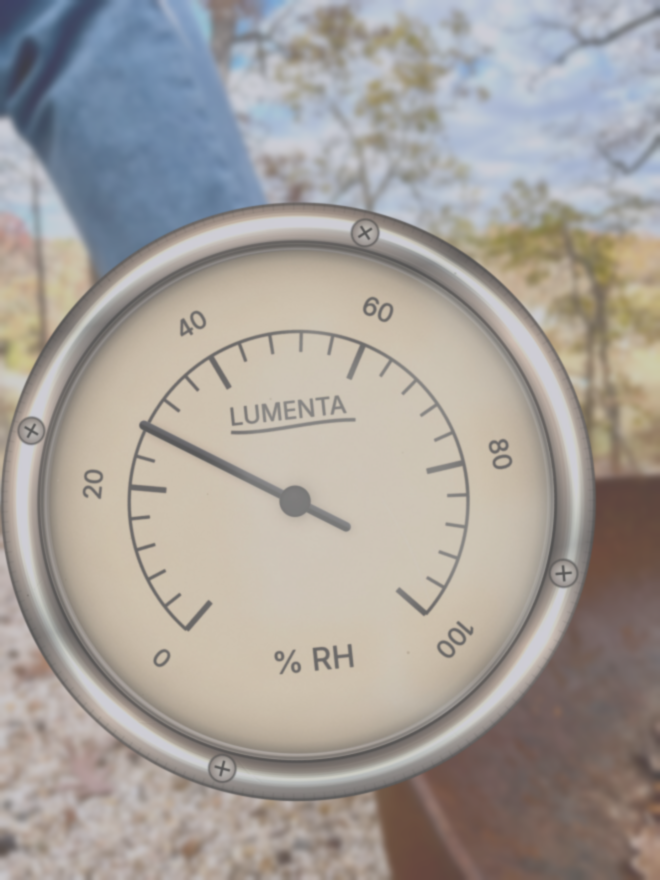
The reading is 28 %
